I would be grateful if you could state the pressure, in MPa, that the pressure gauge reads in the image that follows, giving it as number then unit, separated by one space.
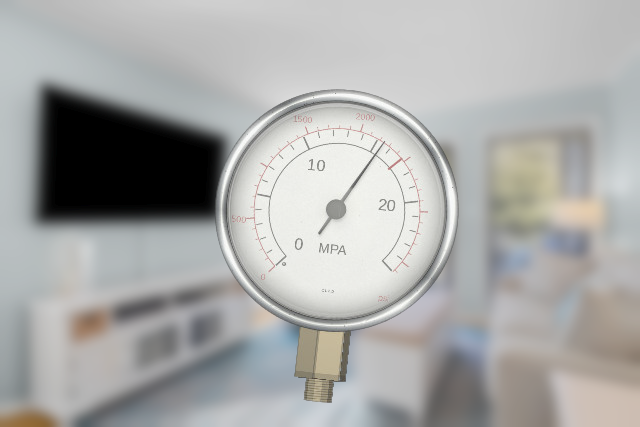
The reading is 15.5 MPa
